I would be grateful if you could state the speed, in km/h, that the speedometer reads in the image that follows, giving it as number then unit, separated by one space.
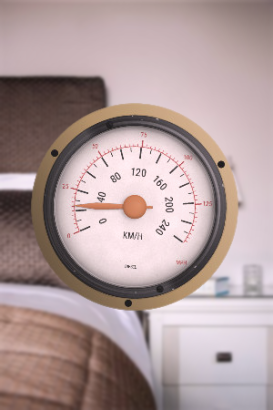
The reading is 25 km/h
